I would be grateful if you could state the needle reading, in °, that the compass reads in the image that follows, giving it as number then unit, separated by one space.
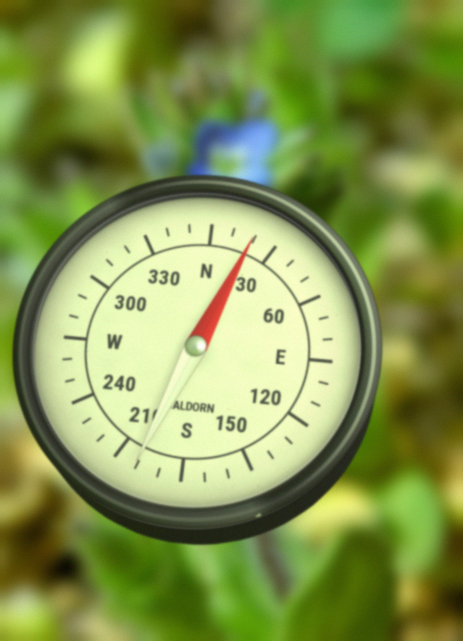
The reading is 20 °
